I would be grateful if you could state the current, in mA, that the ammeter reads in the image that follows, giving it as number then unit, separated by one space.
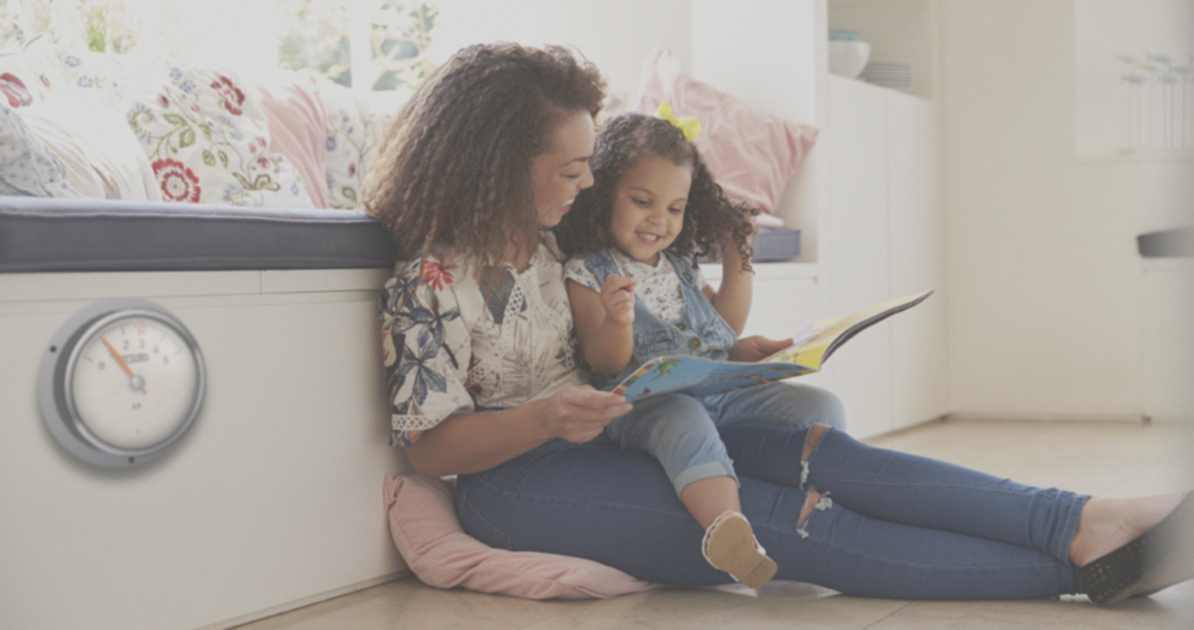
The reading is 1 mA
